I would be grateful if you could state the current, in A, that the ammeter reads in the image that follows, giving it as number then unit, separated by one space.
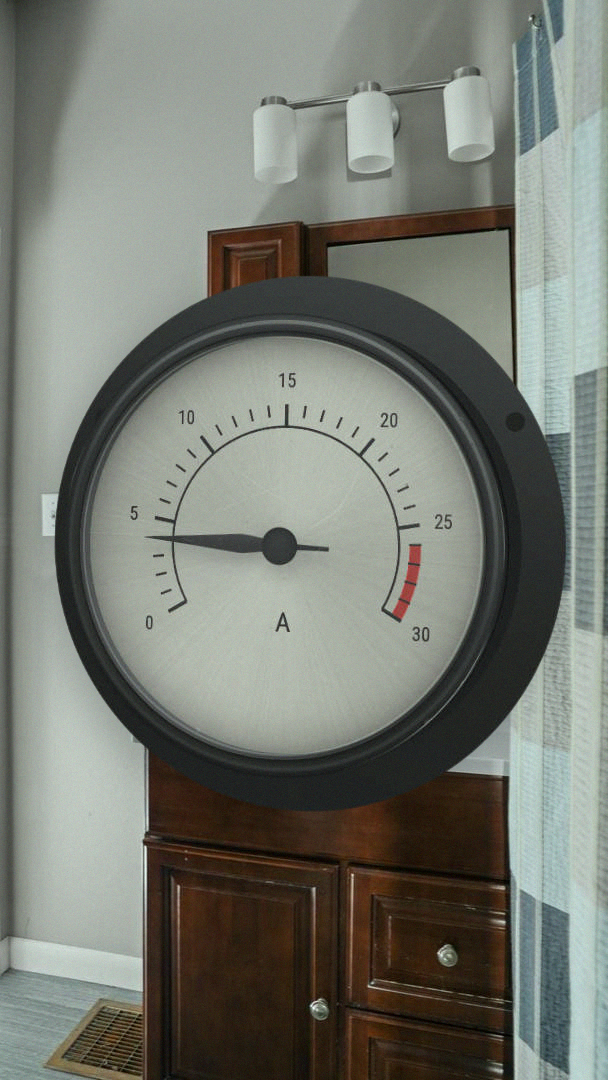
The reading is 4 A
